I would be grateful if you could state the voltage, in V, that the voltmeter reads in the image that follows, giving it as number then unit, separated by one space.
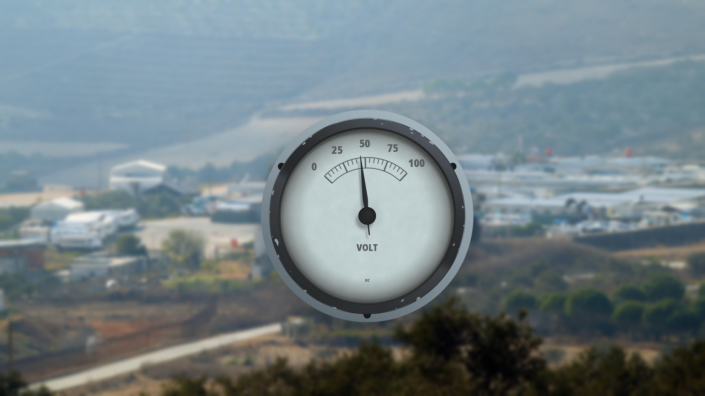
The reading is 45 V
